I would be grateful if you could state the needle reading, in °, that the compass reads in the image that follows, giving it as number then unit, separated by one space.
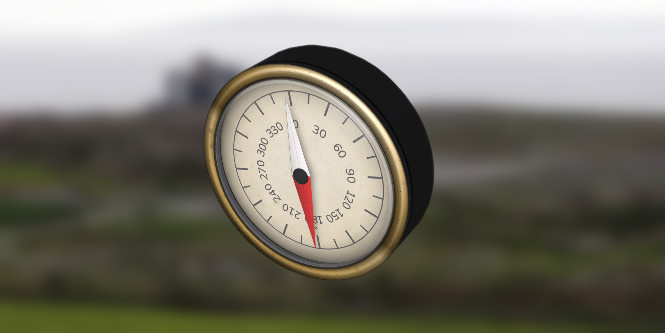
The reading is 180 °
